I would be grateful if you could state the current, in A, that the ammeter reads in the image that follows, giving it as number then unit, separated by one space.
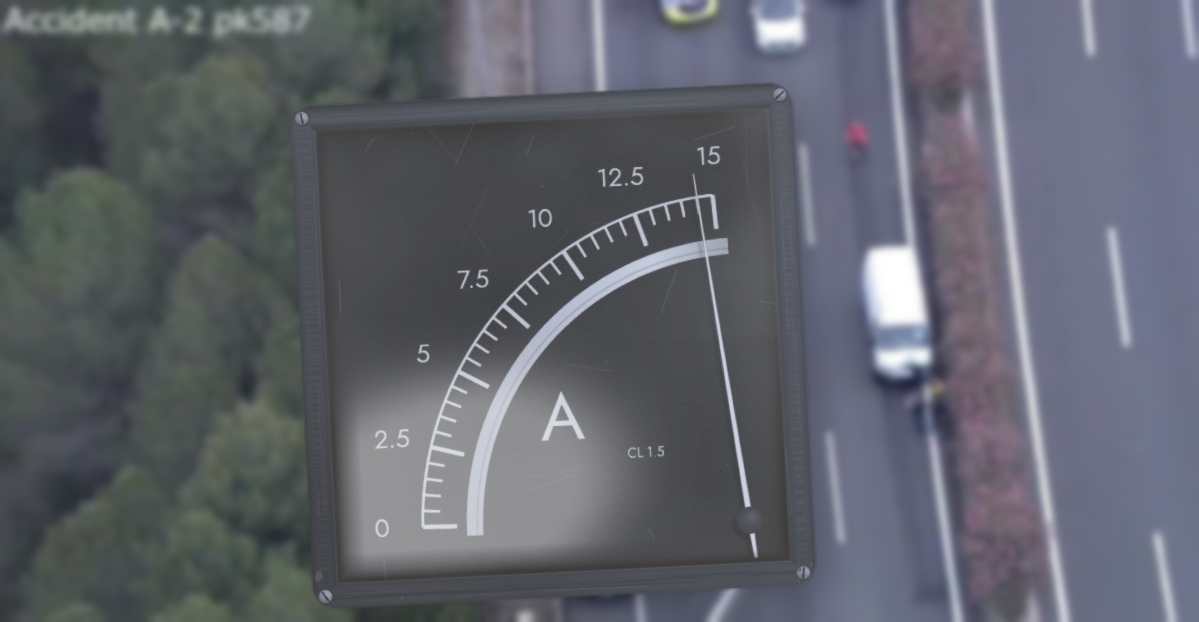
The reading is 14.5 A
